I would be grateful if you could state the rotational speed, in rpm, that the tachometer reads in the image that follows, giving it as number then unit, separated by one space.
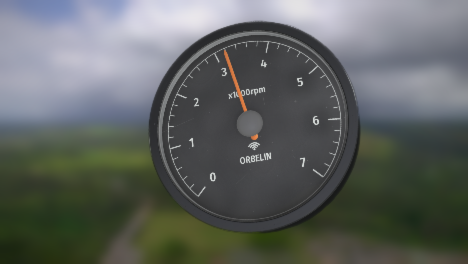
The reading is 3200 rpm
